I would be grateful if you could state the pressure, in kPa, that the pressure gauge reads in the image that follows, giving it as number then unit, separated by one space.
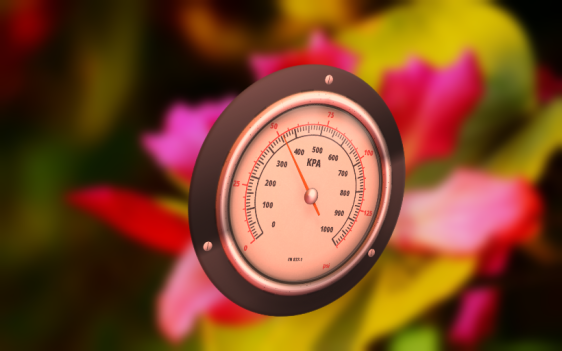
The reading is 350 kPa
